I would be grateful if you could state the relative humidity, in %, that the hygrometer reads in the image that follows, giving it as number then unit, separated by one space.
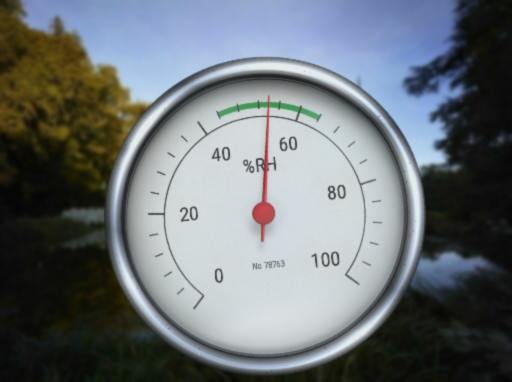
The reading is 54 %
